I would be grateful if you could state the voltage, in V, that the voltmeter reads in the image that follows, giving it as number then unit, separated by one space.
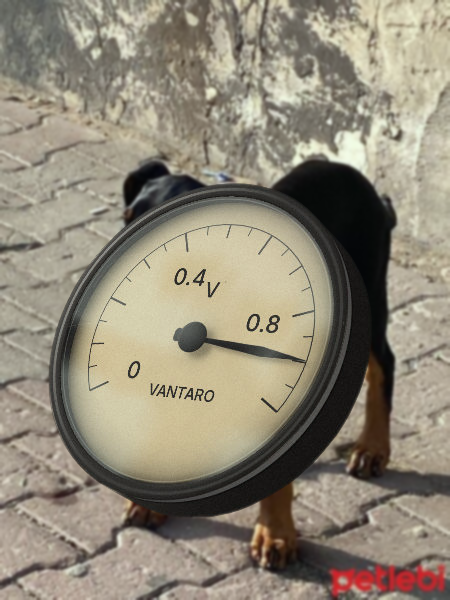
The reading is 0.9 V
